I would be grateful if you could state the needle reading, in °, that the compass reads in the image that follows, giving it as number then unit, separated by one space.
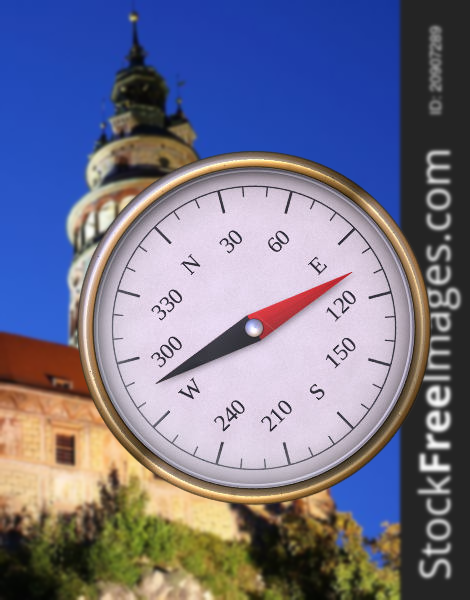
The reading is 105 °
